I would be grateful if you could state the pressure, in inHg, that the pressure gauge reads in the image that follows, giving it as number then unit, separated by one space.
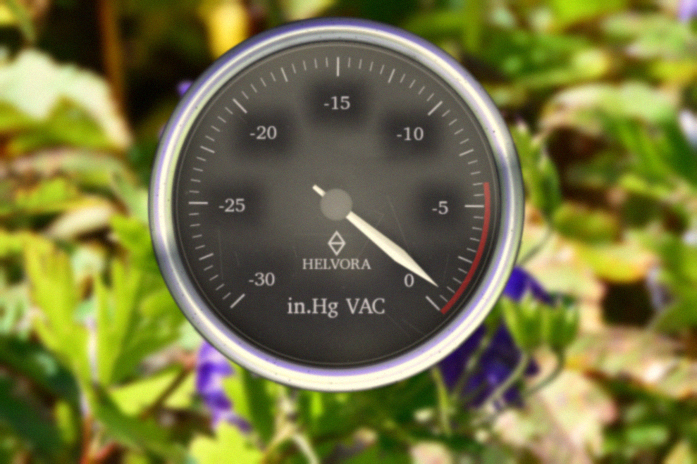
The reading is -0.75 inHg
